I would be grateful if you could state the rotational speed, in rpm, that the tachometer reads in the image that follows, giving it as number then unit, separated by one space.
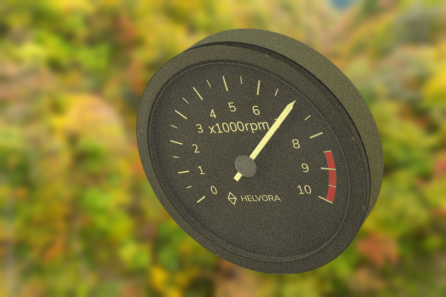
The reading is 7000 rpm
